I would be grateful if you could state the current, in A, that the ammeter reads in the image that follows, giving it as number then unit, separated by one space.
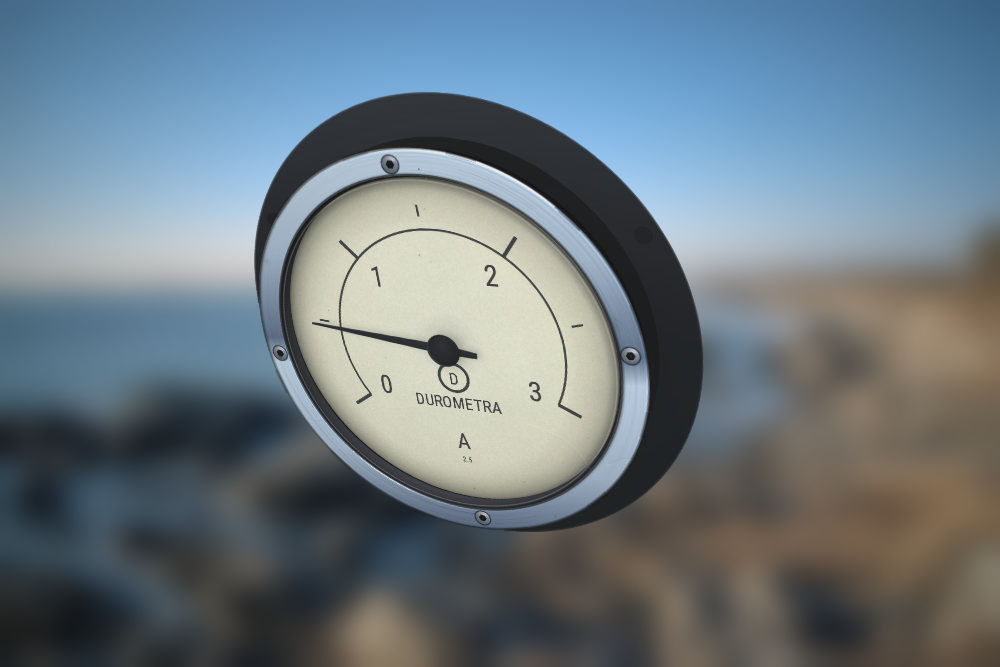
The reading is 0.5 A
